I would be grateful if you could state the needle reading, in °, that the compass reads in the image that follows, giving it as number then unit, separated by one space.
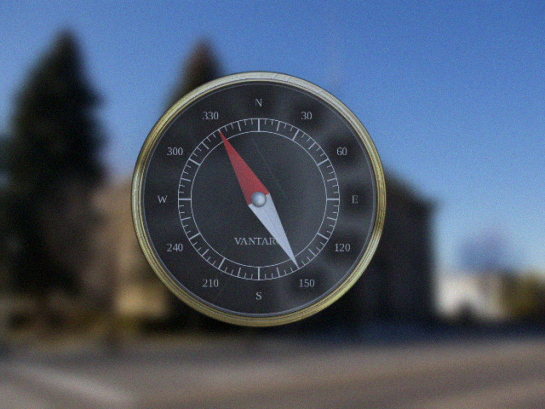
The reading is 330 °
